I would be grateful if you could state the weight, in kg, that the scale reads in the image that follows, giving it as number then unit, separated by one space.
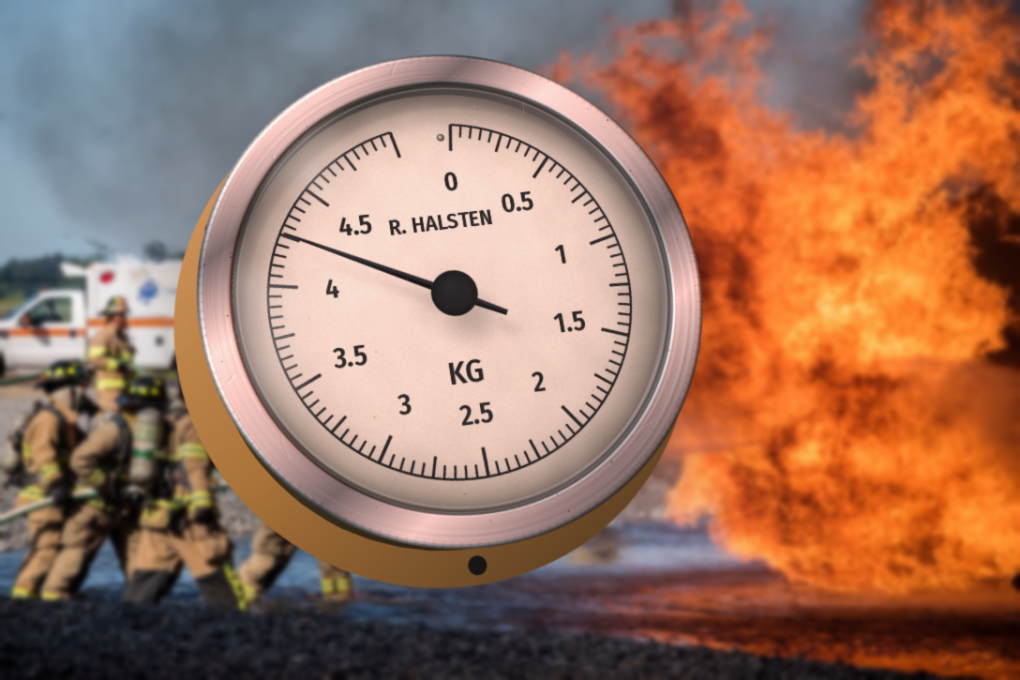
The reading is 4.25 kg
